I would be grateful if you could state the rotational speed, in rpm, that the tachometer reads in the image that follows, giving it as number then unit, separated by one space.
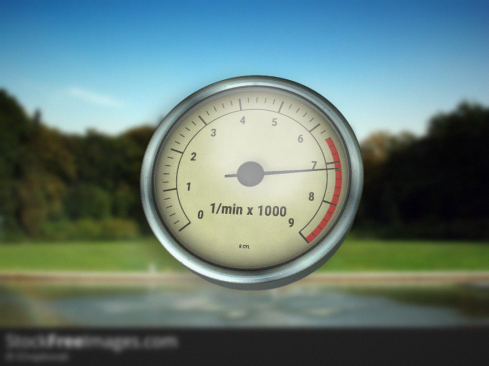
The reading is 7200 rpm
